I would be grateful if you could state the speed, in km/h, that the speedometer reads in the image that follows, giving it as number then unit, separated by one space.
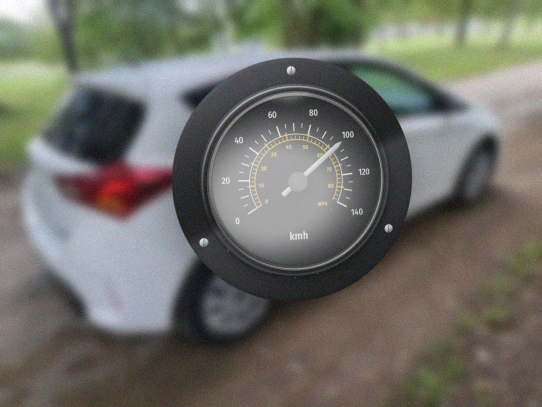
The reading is 100 km/h
